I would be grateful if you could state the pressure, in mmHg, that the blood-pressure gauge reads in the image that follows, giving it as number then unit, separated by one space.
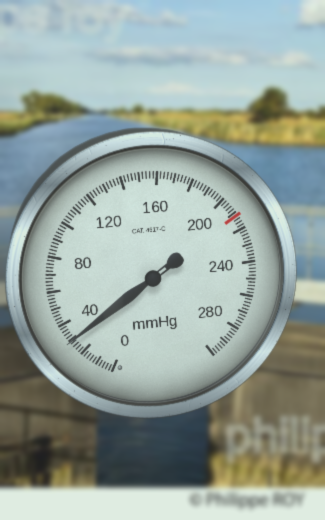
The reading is 30 mmHg
